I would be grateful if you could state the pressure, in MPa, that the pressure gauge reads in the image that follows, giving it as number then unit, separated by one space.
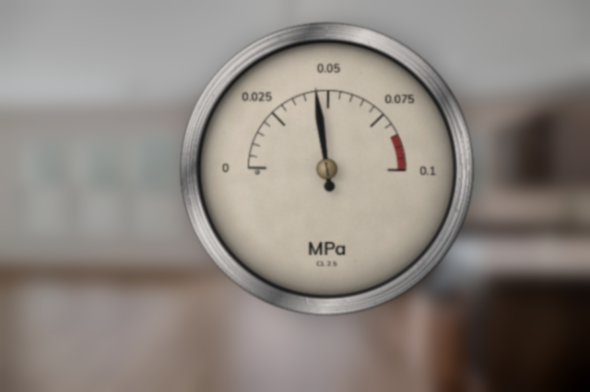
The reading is 0.045 MPa
